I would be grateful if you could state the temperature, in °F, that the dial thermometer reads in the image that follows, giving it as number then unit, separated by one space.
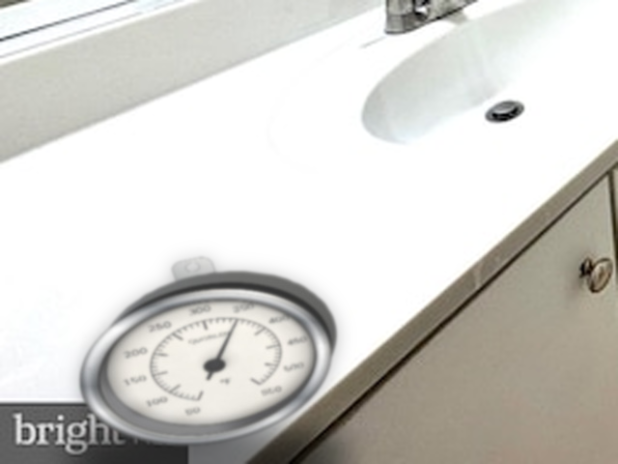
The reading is 350 °F
